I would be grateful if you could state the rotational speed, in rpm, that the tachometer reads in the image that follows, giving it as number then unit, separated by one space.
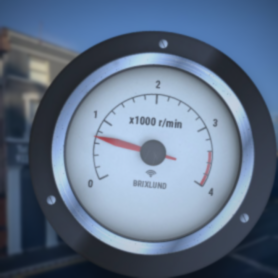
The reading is 700 rpm
